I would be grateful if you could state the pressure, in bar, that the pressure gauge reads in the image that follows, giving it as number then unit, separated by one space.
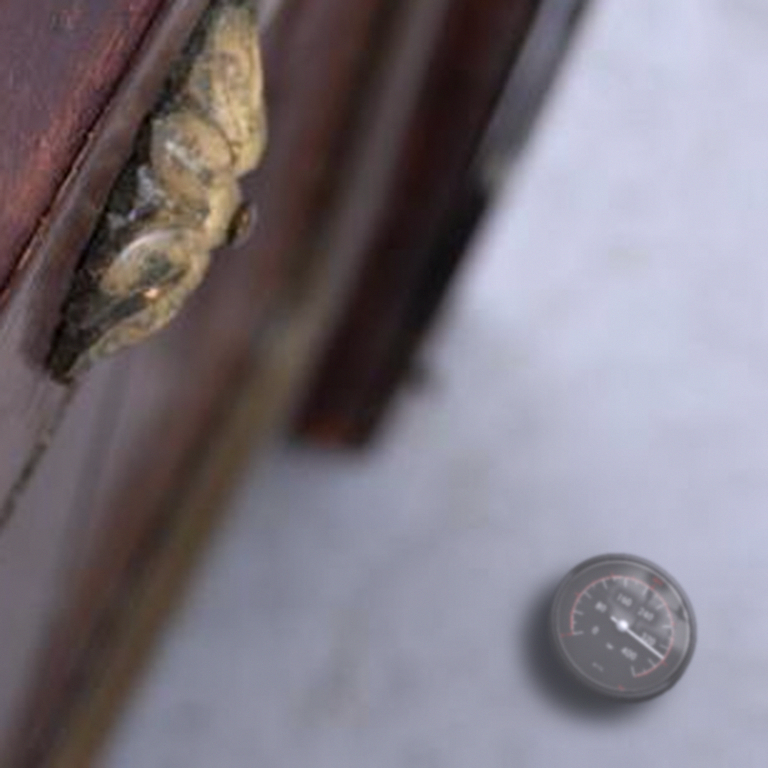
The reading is 340 bar
